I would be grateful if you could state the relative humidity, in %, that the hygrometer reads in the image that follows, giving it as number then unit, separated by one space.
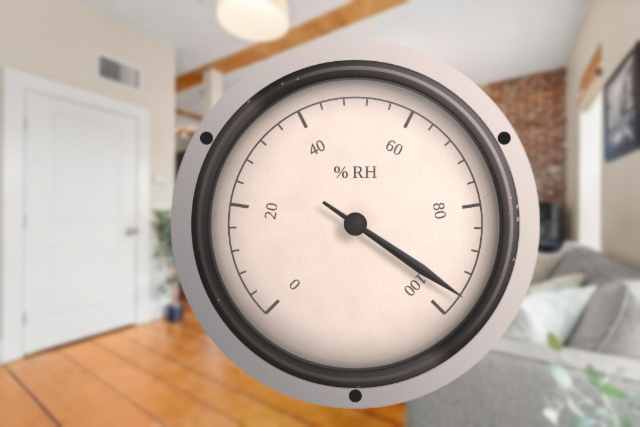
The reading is 96 %
